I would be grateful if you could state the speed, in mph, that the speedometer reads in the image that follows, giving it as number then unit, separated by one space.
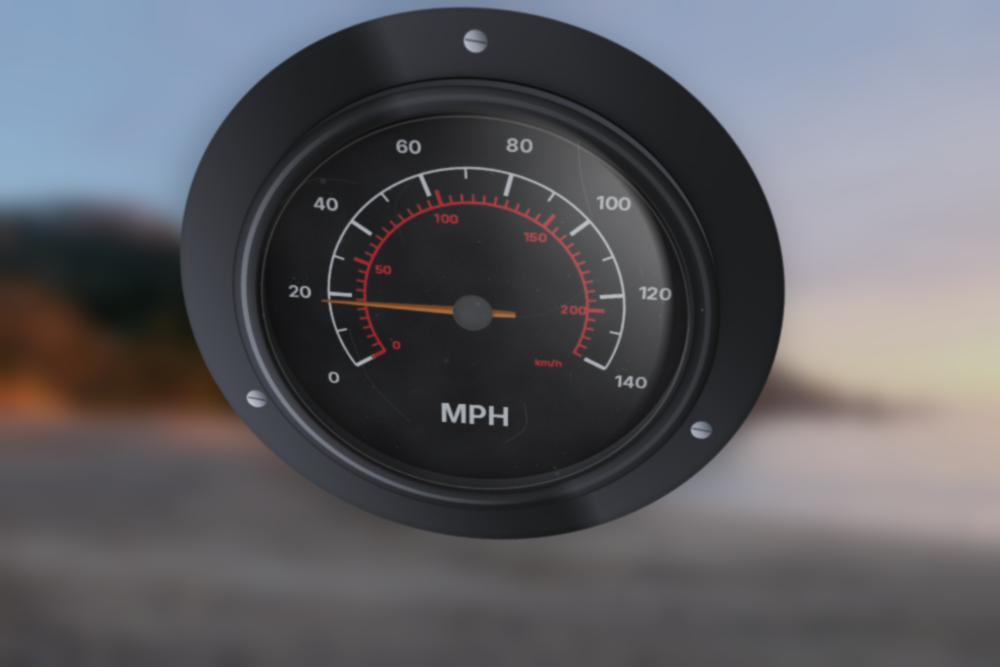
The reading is 20 mph
